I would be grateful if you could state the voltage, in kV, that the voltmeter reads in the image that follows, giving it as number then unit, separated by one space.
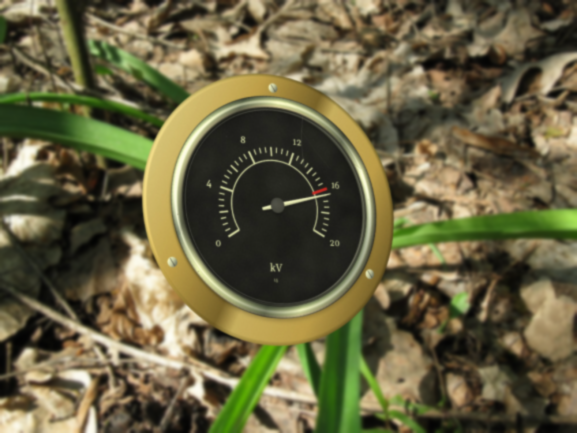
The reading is 16.5 kV
